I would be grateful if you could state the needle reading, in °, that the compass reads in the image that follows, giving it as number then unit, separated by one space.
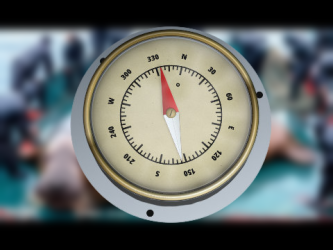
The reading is 335 °
